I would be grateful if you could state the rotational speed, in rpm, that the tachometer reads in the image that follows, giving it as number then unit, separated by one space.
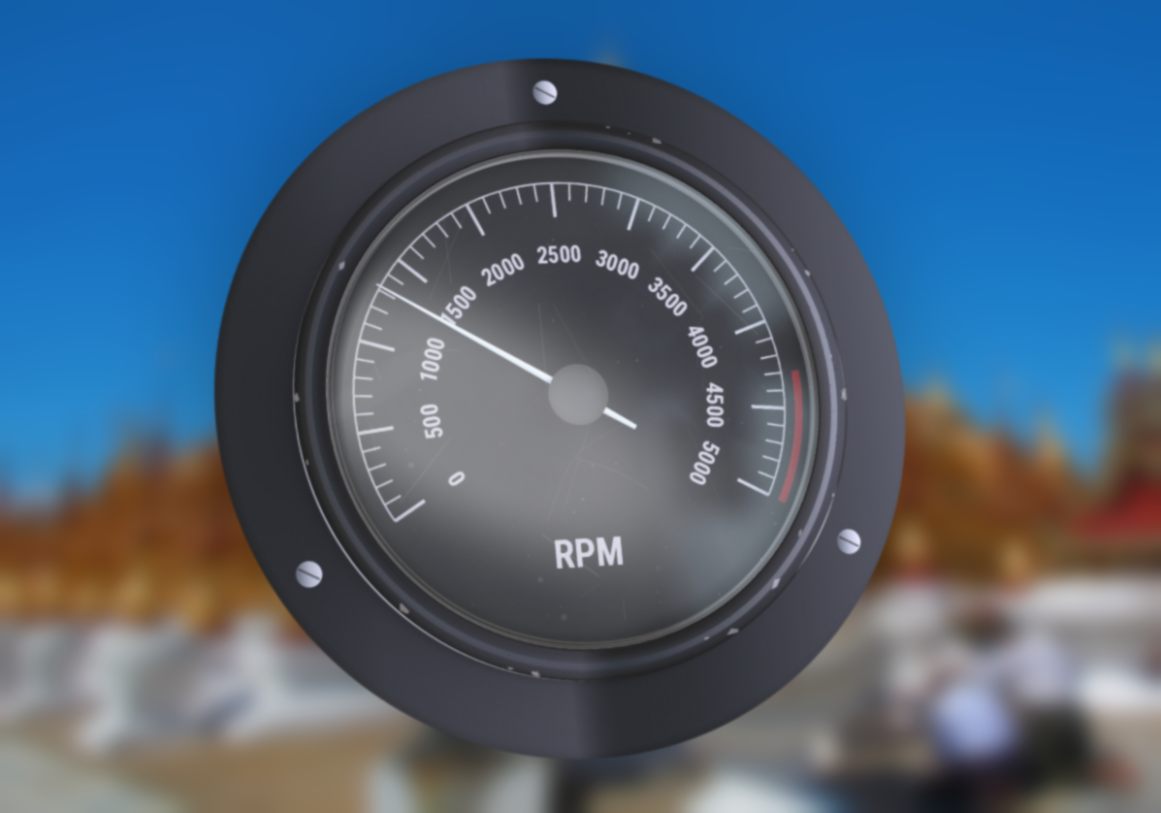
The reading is 1300 rpm
